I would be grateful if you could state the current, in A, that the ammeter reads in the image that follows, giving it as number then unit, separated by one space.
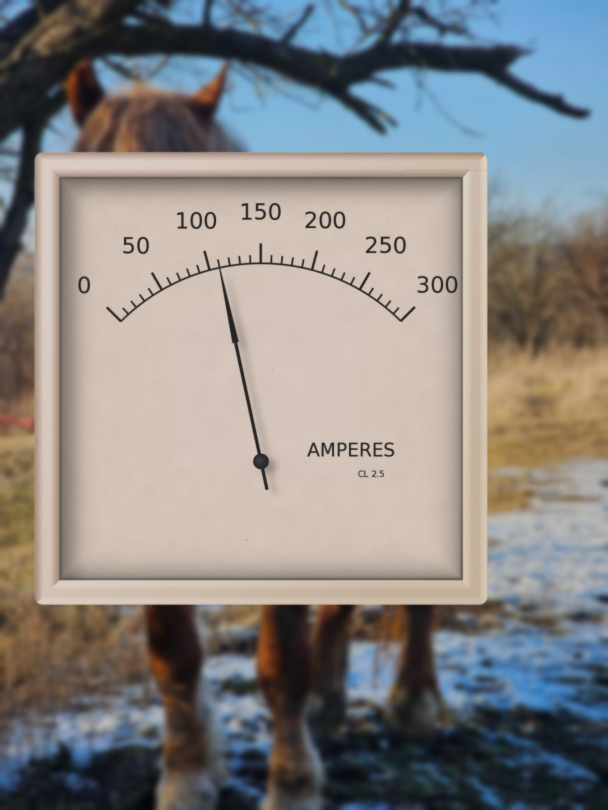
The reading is 110 A
